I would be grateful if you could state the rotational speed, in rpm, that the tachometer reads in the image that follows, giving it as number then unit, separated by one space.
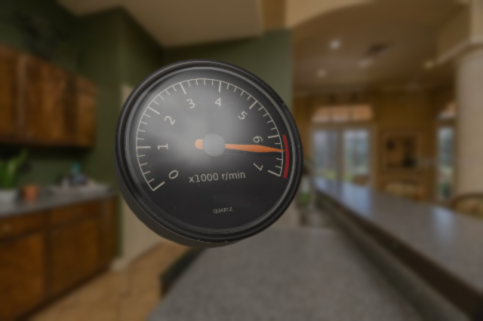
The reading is 6400 rpm
